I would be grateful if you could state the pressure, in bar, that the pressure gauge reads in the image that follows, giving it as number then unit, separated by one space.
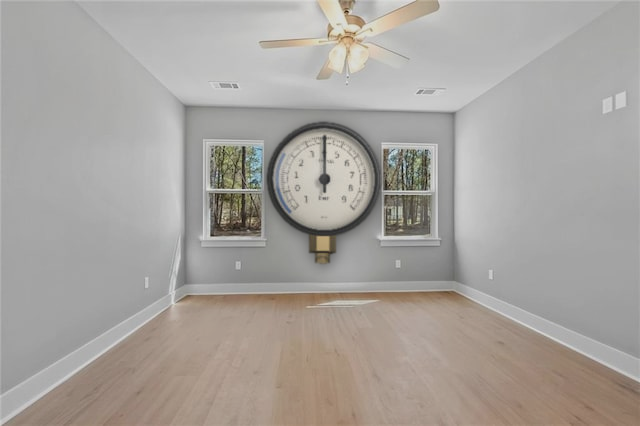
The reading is 4 bar
